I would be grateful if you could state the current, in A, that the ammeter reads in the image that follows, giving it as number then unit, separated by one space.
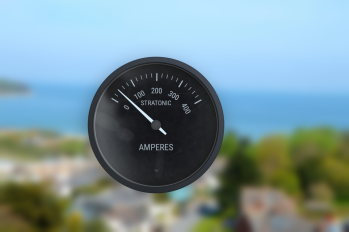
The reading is 40 A
